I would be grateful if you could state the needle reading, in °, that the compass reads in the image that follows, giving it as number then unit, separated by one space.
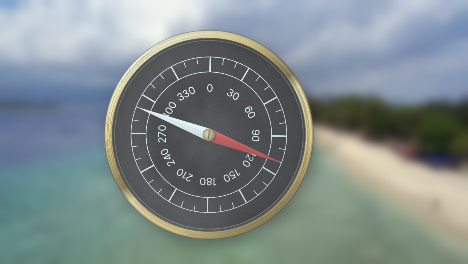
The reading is 110 °
